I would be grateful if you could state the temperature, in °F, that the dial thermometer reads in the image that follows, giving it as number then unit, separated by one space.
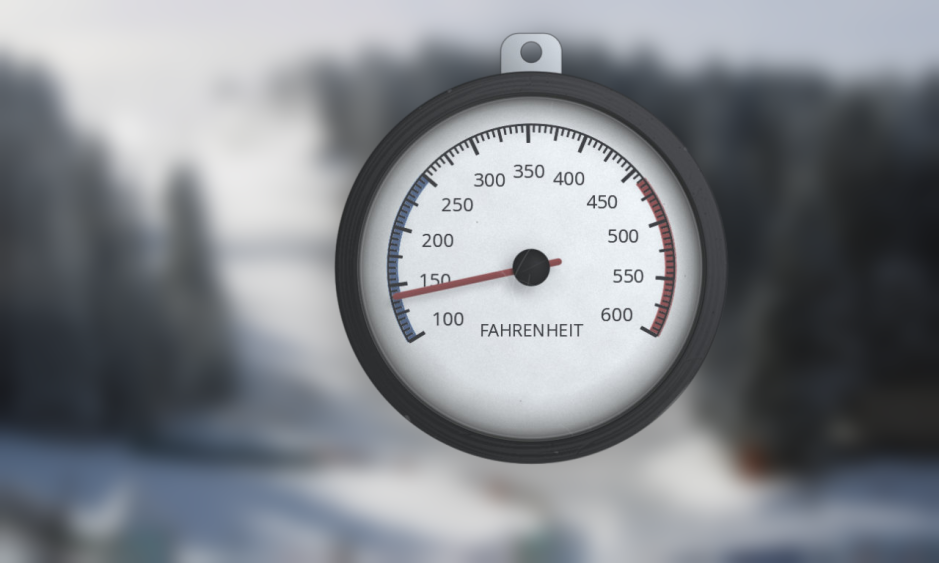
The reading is 140 °F
